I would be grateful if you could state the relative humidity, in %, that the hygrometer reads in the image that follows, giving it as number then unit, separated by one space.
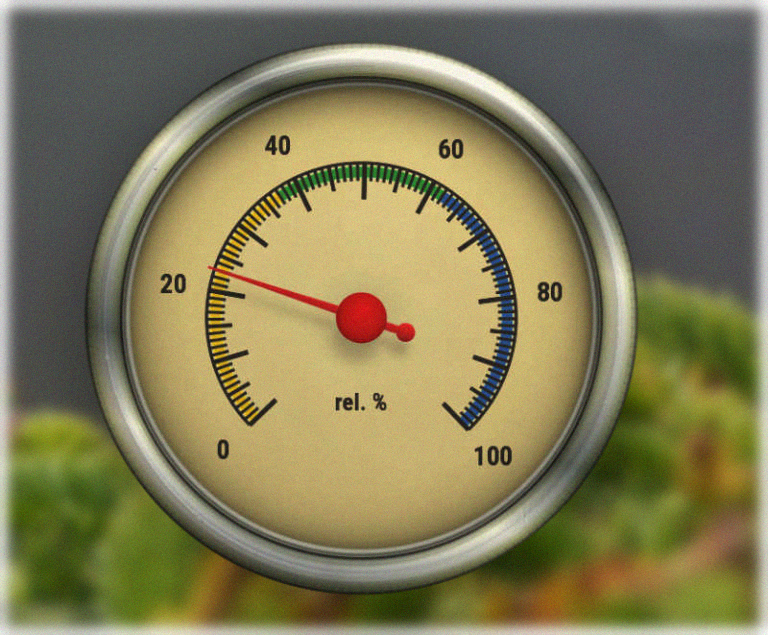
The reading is 23 %
